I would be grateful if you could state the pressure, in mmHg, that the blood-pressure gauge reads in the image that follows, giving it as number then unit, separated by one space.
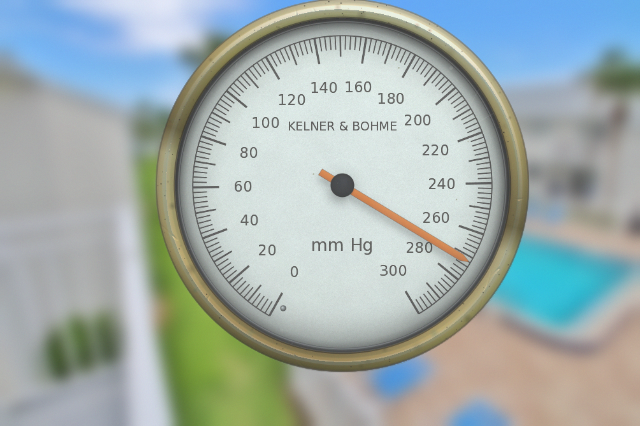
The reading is 272 mmHg
